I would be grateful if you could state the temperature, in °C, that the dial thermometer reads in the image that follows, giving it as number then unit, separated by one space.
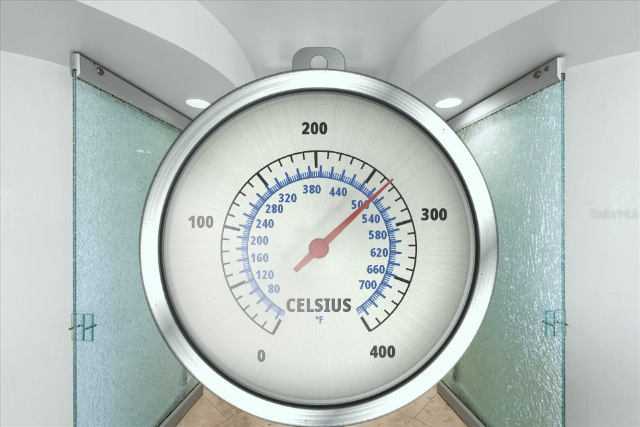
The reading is 265 °C
